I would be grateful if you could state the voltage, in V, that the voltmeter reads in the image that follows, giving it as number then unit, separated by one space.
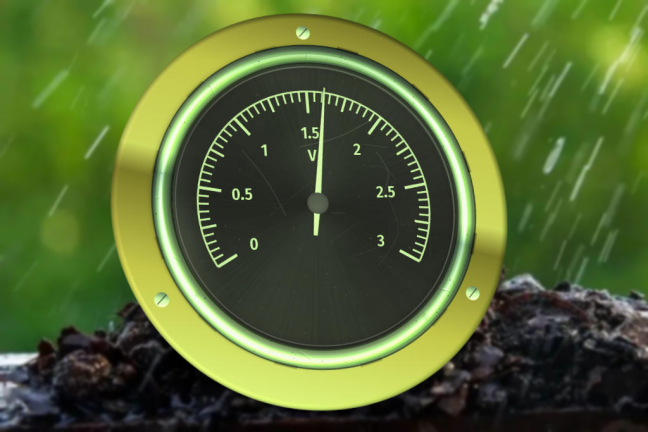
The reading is 1.6 V
